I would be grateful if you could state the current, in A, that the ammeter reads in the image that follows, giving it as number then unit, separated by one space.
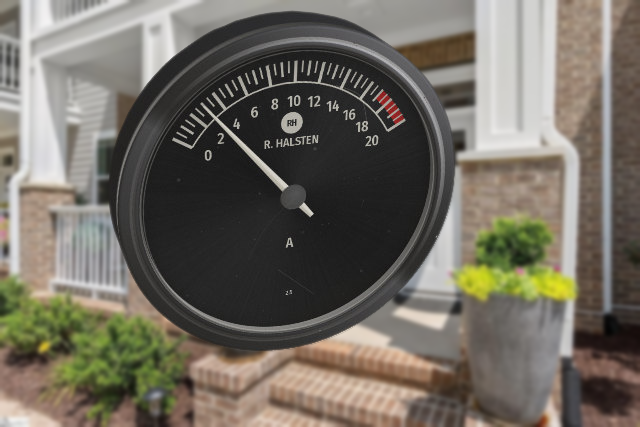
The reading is 3 A
